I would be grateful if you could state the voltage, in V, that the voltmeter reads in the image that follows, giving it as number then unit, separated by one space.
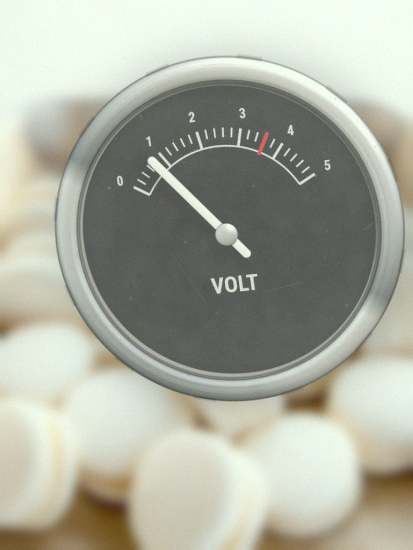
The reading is 0.8 V
